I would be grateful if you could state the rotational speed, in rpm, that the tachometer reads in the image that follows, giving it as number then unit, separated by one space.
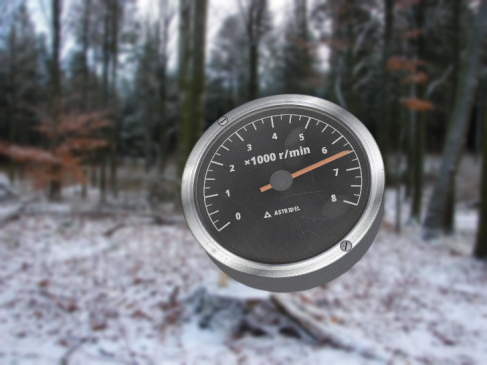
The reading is 6500 rpm
